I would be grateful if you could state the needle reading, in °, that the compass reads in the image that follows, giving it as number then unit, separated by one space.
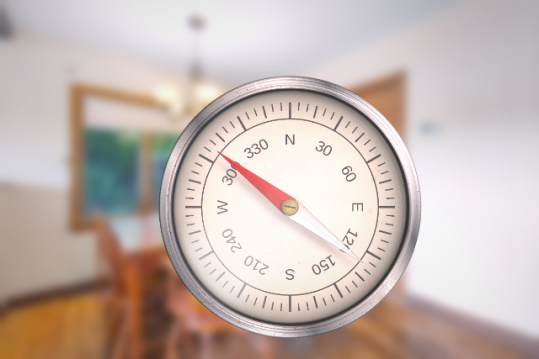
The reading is 307.5 °
